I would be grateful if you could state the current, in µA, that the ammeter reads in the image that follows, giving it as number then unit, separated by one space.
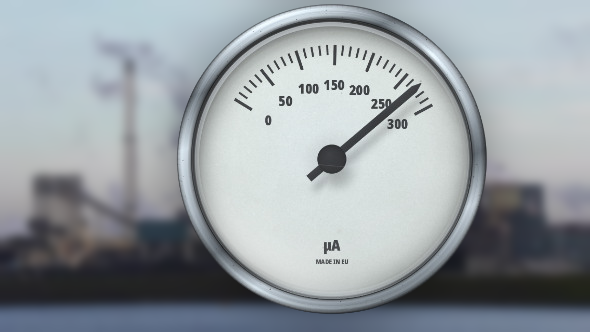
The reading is 270 µA
